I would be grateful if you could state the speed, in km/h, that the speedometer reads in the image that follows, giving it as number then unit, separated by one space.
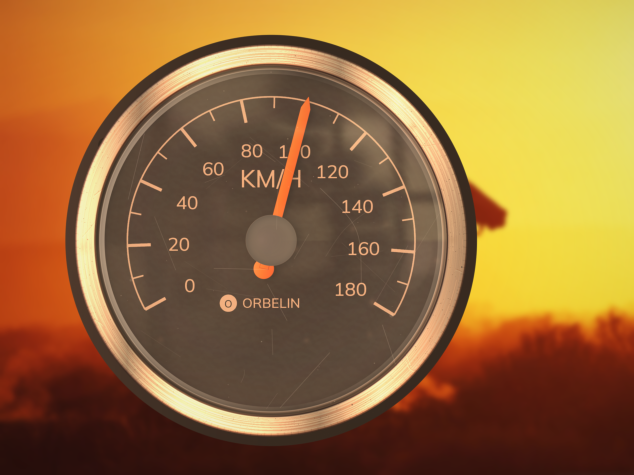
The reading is 100 km/h
